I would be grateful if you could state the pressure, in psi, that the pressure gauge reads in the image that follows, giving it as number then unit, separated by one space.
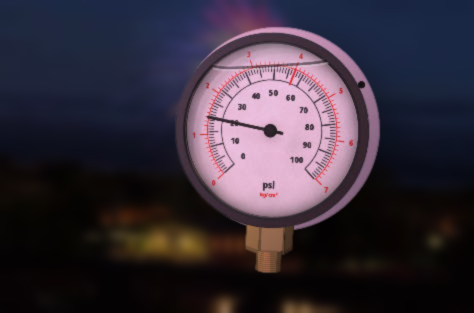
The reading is 20 psi
